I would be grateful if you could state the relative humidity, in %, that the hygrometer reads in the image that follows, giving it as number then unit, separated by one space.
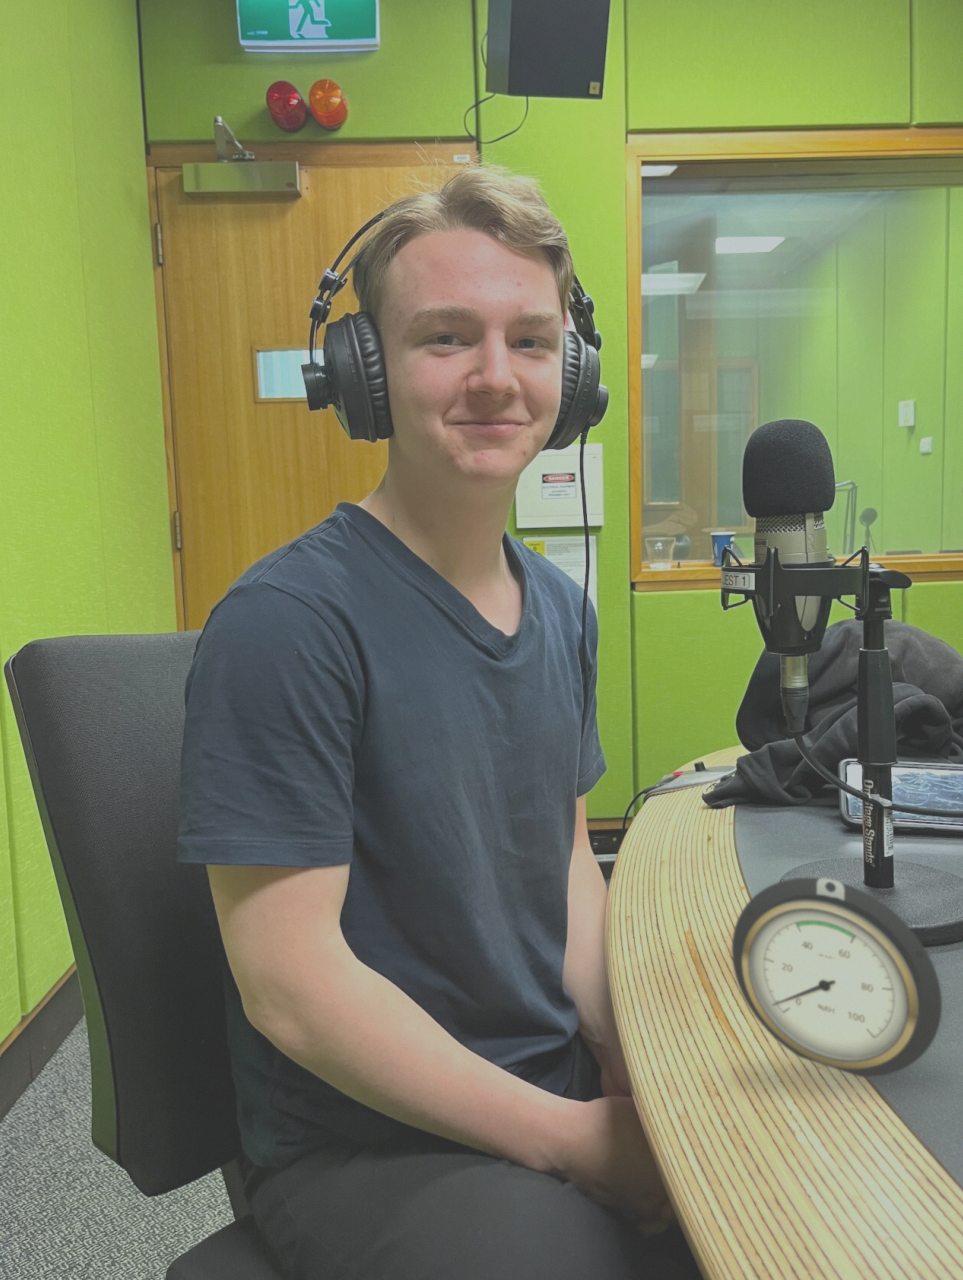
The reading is 4 %
